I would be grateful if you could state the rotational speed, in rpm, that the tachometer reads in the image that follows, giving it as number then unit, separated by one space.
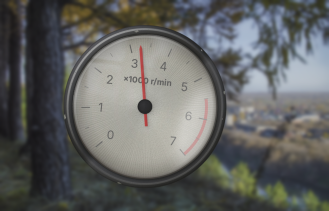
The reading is 3250 rpm
